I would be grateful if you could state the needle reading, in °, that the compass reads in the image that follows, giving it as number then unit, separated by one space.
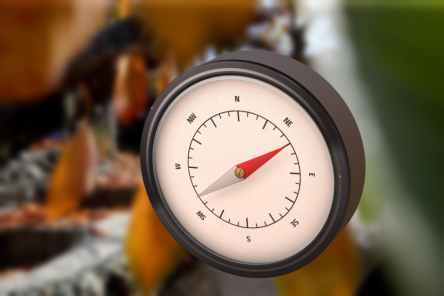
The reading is 60 °
